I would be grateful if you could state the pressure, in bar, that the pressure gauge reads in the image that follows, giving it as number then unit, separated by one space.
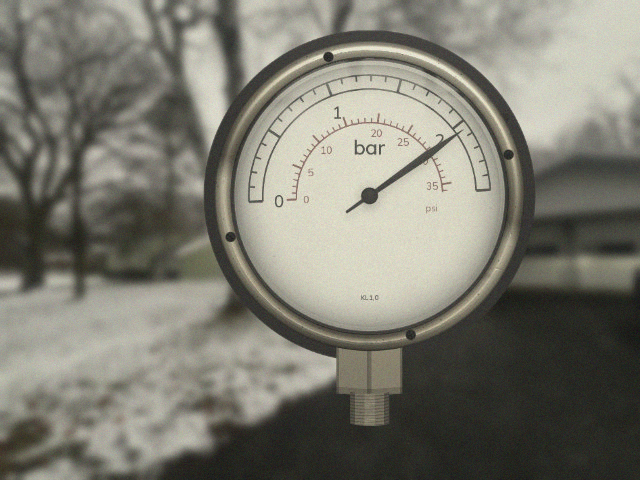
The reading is 2.05 bar
